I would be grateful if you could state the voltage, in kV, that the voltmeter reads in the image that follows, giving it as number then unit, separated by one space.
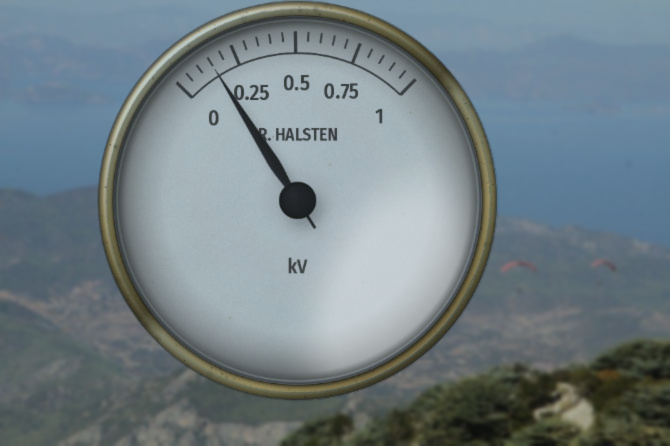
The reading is 0.15 kV
